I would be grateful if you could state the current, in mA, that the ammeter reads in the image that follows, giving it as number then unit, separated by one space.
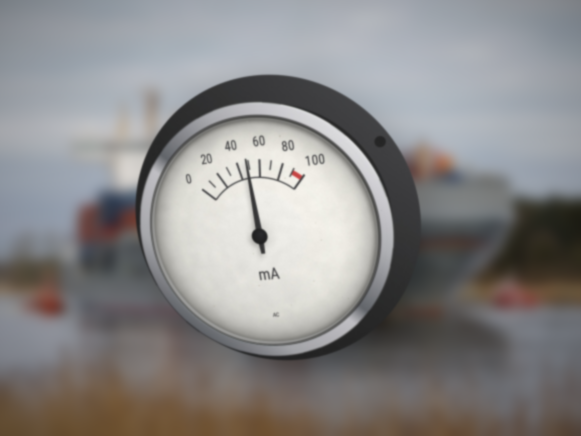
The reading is 50 mA
